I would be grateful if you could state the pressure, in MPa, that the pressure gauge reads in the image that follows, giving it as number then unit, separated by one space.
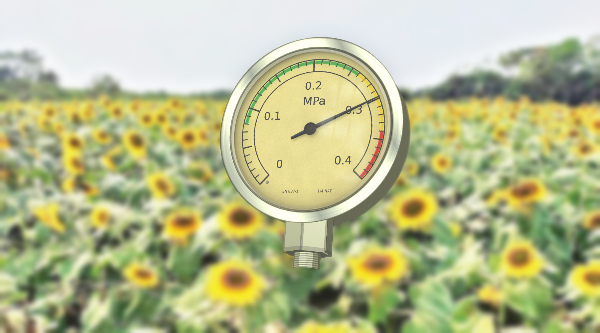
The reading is 0.3 MPa
